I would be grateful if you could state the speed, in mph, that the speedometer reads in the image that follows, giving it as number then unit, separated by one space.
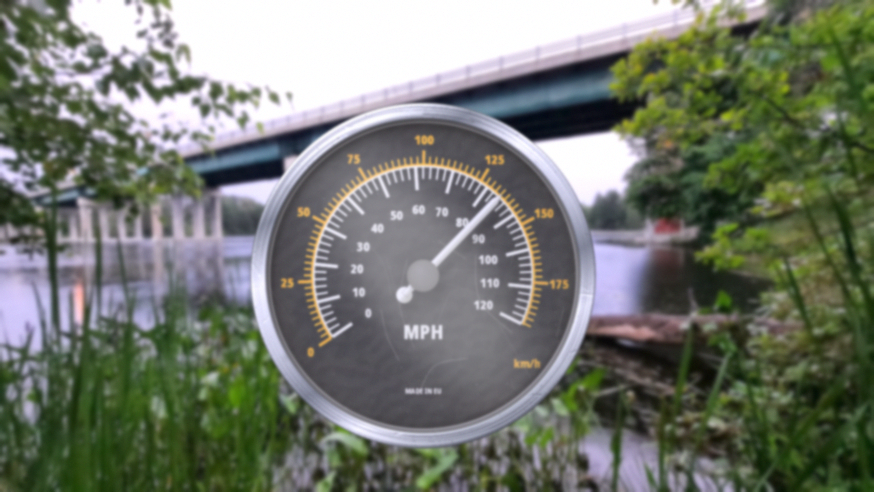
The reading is 84 mph
